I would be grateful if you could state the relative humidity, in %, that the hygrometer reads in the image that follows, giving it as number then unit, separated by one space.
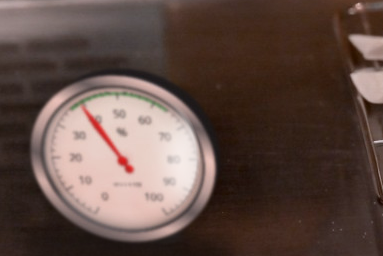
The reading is 40 %
